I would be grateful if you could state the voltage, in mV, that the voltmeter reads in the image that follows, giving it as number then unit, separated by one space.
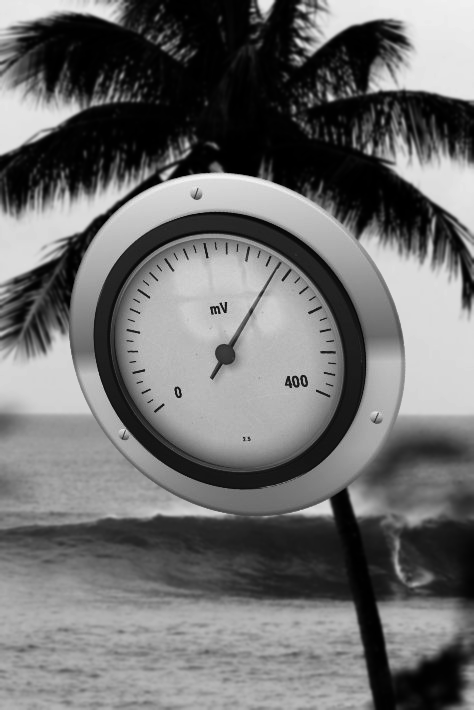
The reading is 270 mV
